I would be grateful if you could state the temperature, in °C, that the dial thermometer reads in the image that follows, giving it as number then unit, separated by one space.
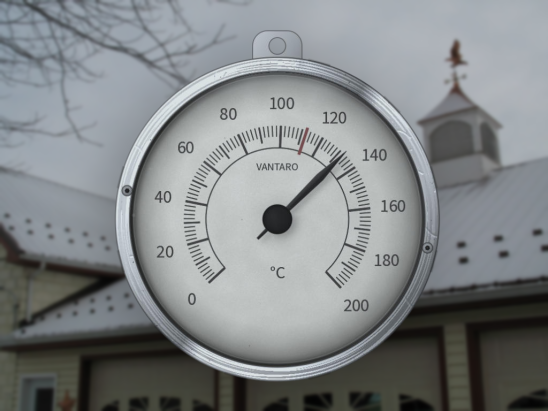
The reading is 132 °C
